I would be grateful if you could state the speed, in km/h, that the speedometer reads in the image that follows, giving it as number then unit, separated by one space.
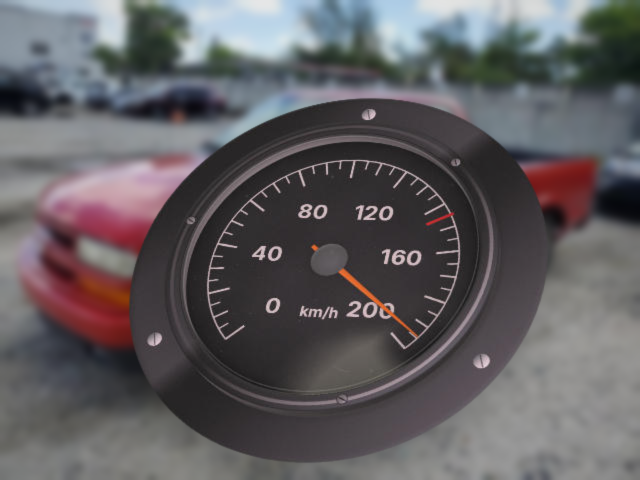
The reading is 195 km/h
